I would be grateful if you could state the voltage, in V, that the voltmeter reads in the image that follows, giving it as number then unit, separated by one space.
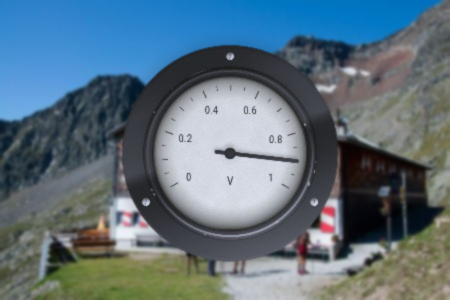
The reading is 0.9 V
